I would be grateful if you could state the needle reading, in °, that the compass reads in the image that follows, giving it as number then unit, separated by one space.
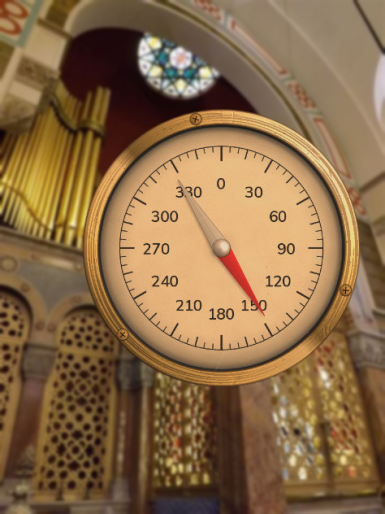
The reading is 147.5 °
